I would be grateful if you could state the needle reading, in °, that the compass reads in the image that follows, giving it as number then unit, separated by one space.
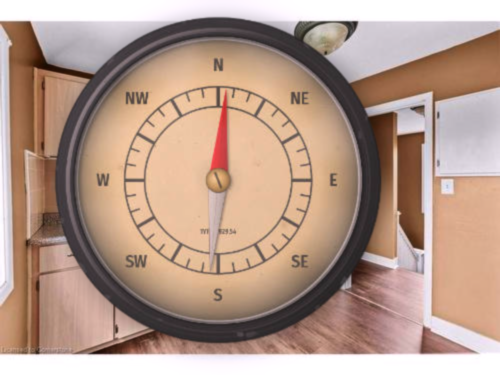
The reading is 5 °
